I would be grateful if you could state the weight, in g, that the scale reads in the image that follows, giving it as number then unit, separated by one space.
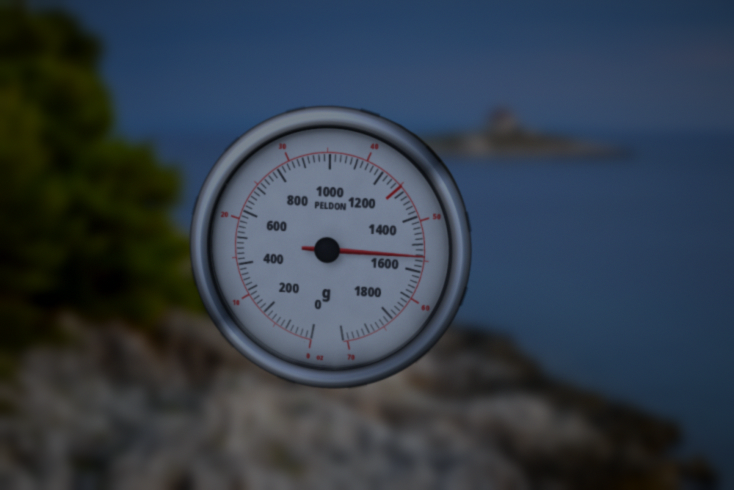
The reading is 1540 g
